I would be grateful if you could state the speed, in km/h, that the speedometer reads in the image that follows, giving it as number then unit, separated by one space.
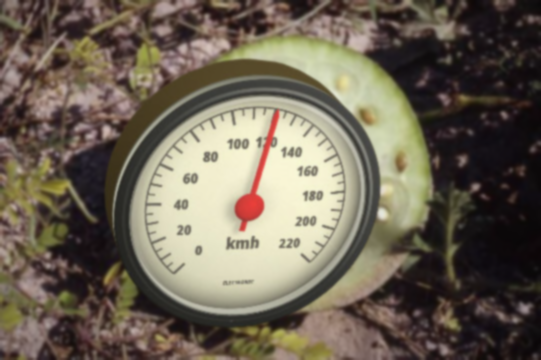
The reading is 120 km/h
